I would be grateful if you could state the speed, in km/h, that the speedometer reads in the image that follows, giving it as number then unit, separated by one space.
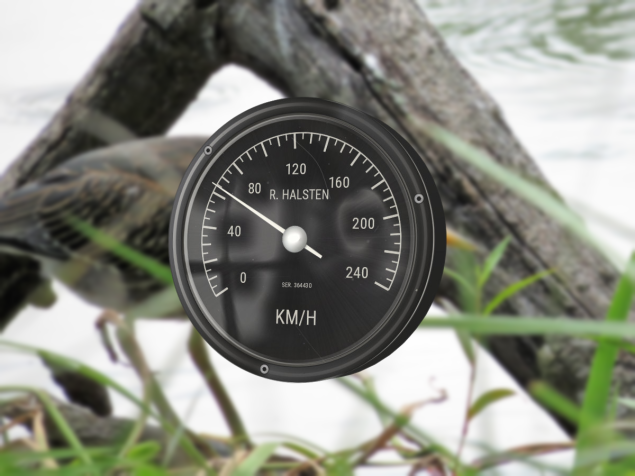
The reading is 65 km/h
